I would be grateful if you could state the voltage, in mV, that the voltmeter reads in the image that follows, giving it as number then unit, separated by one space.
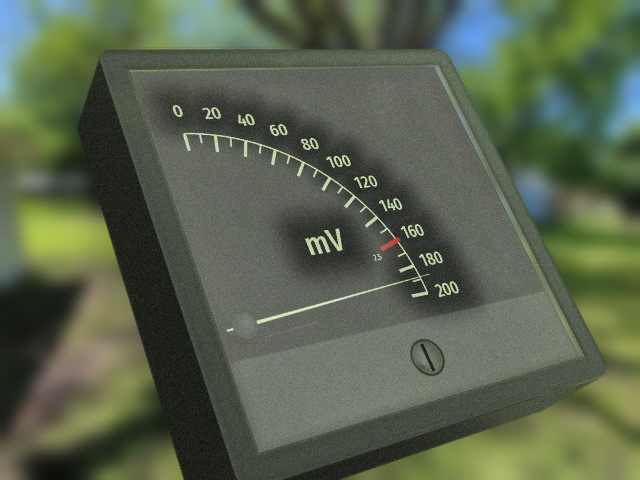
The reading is 190 mV
